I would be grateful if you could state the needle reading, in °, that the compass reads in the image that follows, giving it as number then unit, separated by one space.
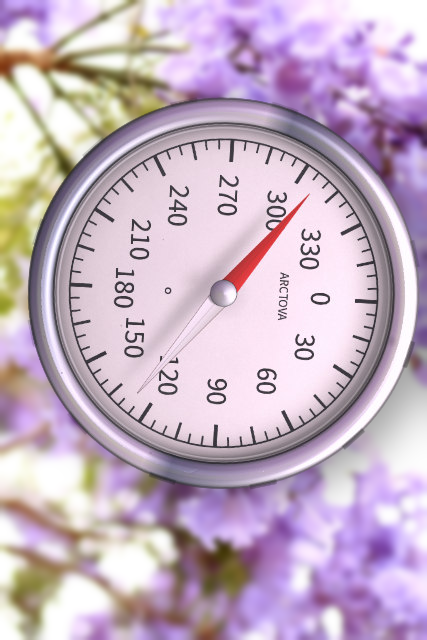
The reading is 307.5 °
